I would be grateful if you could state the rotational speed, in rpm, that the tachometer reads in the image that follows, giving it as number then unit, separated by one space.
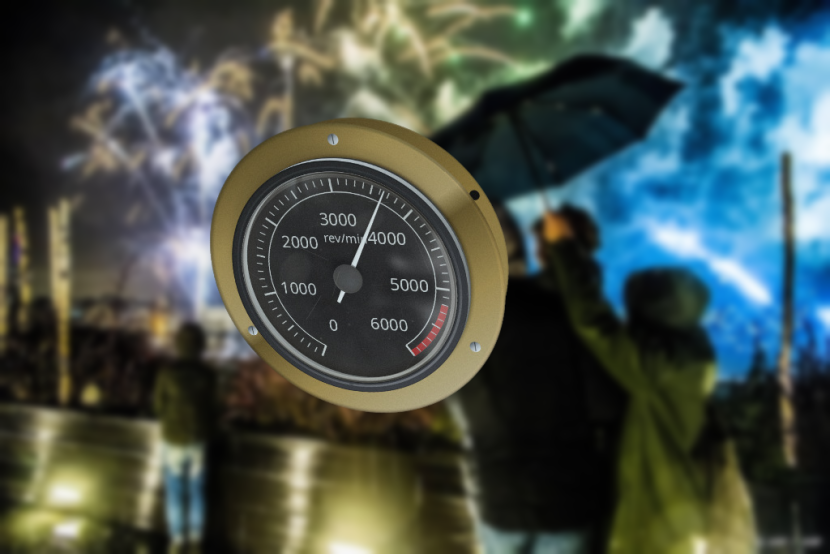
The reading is 3650 rpm
